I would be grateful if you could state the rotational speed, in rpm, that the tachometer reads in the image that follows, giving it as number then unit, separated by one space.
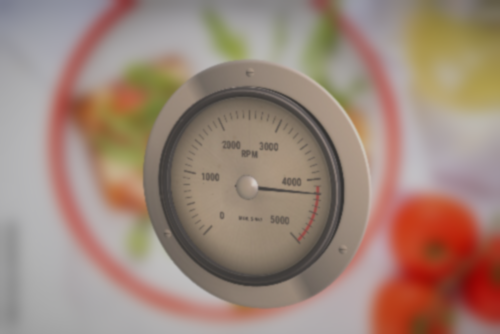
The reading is 4200 rpm
